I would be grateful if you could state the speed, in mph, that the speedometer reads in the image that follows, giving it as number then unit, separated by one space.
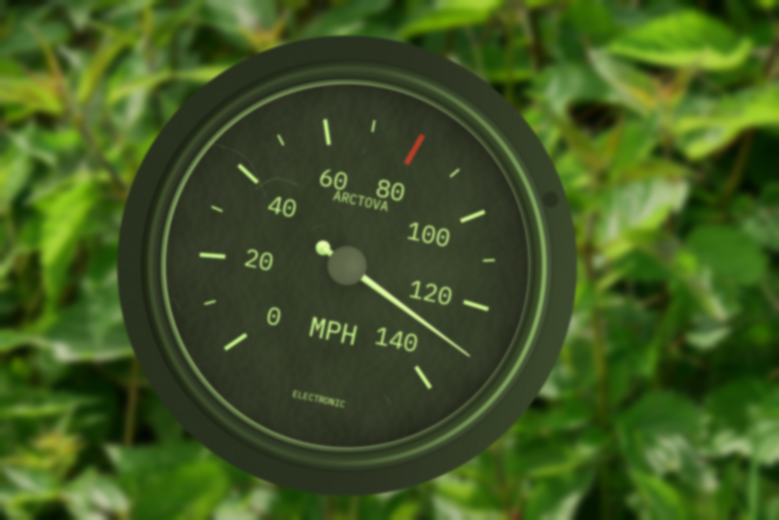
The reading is 130 mph
